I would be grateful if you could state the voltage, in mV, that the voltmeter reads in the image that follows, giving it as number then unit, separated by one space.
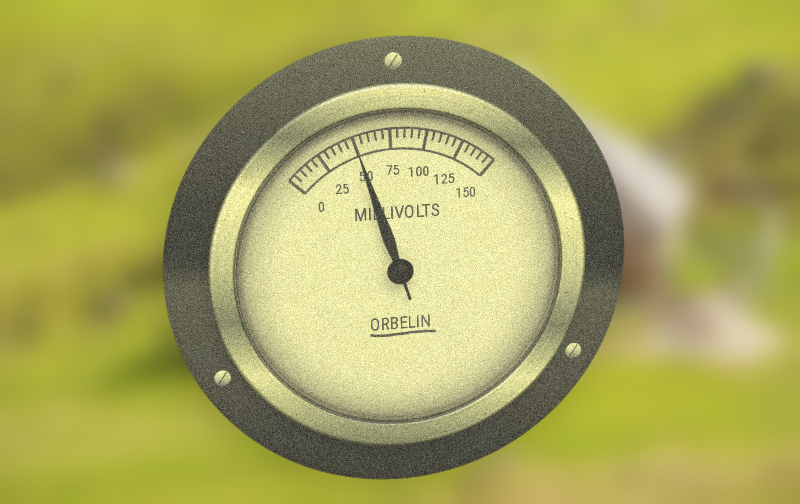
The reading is 50 mV
